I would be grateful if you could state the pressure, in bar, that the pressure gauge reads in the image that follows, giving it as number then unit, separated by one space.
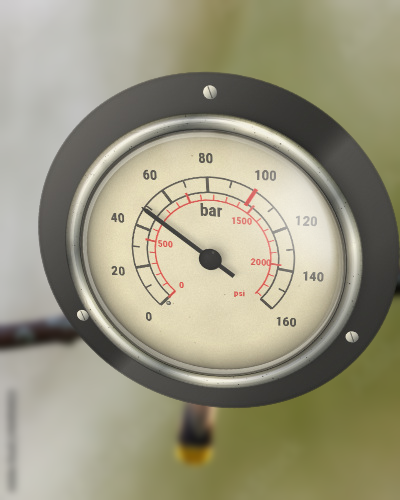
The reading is 50 bar
